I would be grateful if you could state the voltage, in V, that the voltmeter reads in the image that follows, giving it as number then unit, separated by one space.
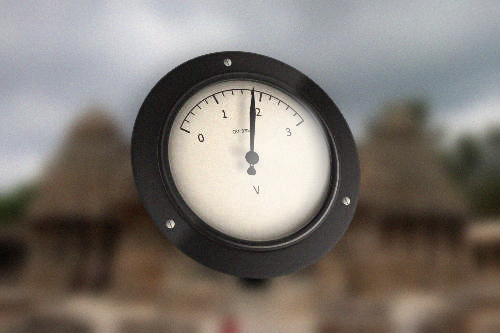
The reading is 1.8 V
